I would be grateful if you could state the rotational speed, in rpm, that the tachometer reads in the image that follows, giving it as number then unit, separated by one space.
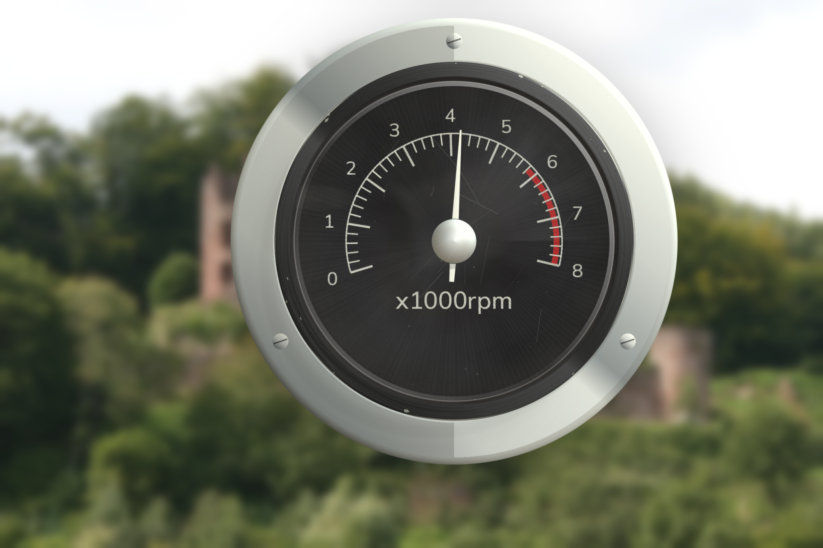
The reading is 4200 rpm
